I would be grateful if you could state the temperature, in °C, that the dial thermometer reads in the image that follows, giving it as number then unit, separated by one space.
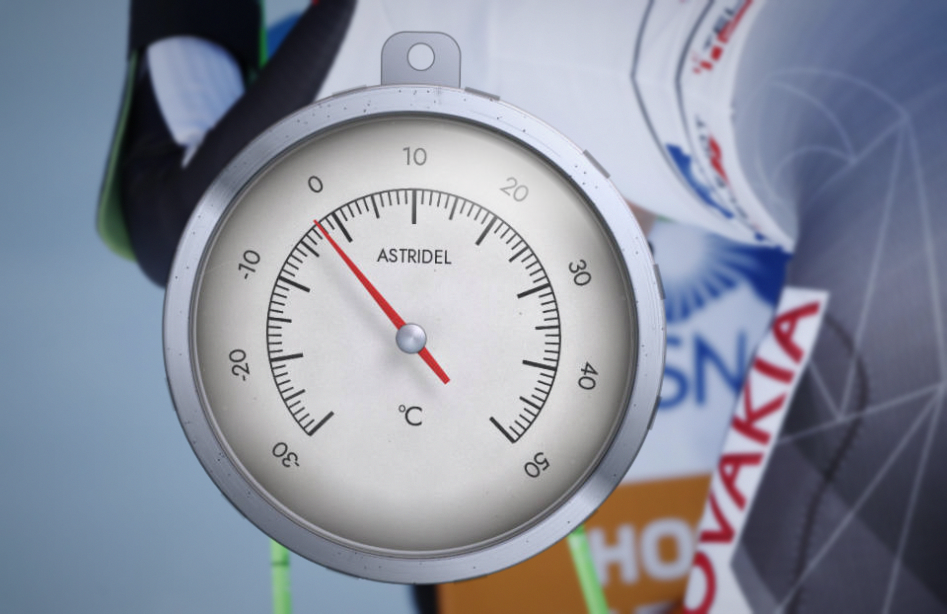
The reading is -2 °C
